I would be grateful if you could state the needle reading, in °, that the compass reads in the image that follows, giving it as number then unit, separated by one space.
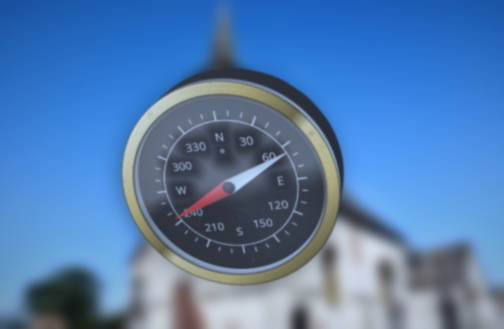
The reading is 245 °
